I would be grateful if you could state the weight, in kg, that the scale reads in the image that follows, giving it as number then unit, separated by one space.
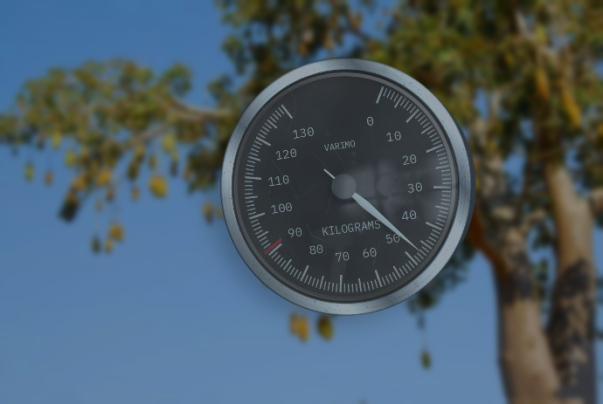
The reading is 47 kg
